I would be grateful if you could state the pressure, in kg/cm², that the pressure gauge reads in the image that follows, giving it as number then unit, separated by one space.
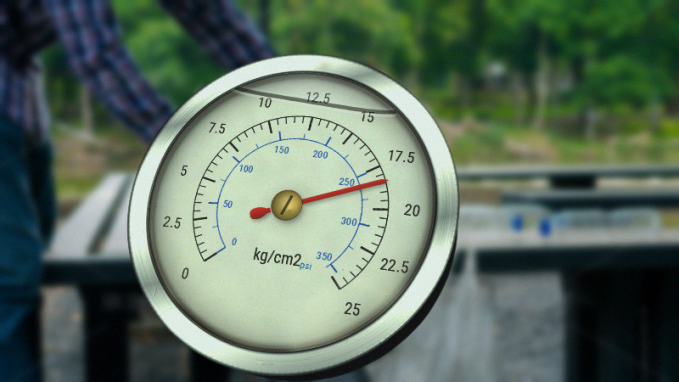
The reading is 18.5 kg/cm²
